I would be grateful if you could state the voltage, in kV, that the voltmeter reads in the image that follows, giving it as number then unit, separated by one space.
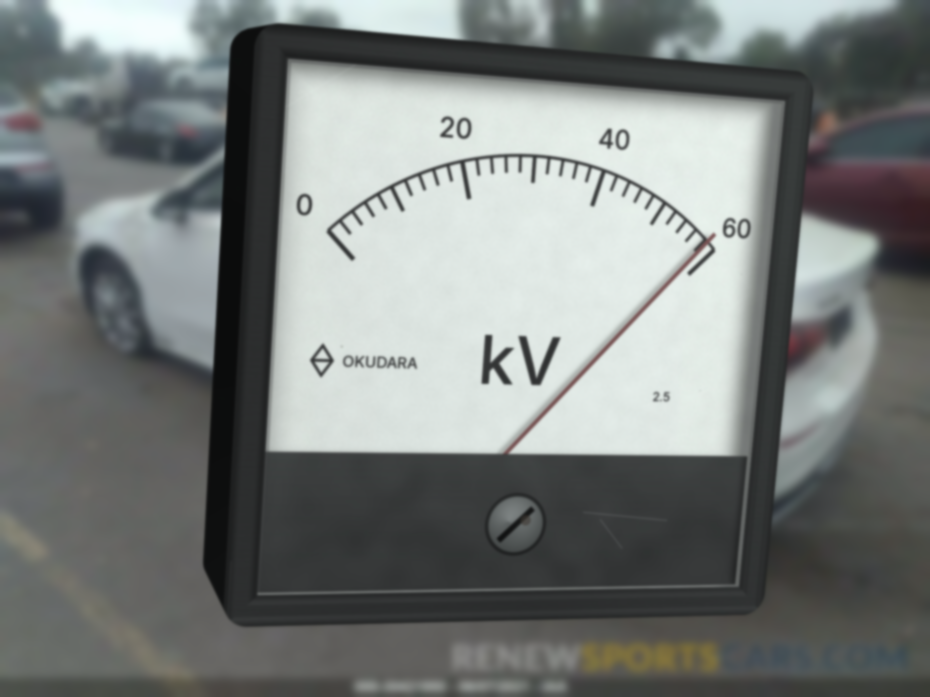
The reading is 58 kV
